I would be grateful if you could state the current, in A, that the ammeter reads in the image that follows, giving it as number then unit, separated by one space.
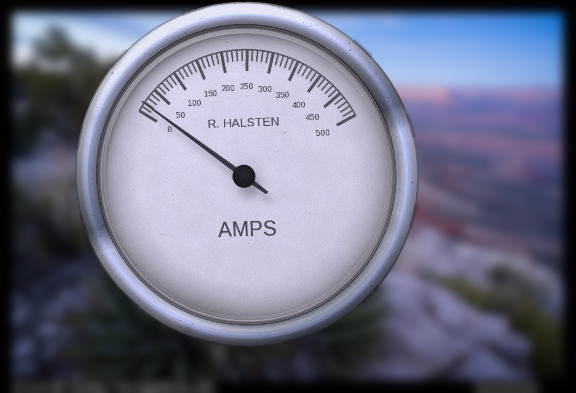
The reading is 20 A
